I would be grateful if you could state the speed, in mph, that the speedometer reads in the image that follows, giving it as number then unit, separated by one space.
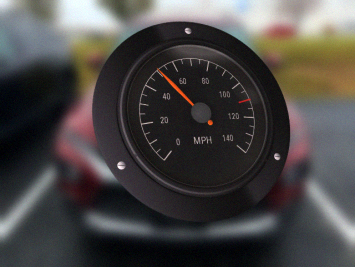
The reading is 50 mph
